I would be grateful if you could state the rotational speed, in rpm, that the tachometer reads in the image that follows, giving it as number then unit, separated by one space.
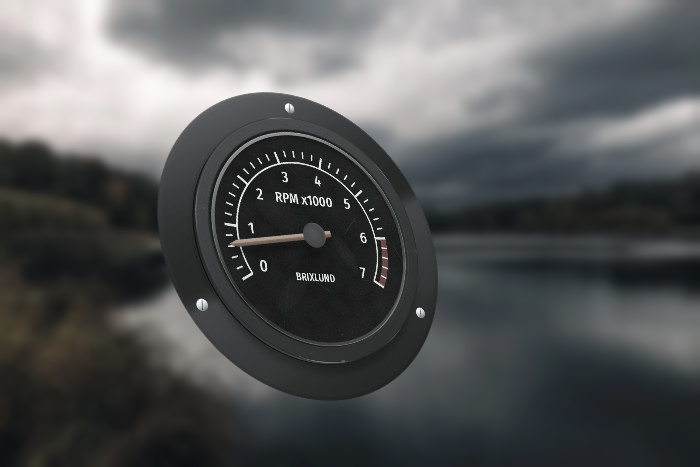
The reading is 600 rpm
